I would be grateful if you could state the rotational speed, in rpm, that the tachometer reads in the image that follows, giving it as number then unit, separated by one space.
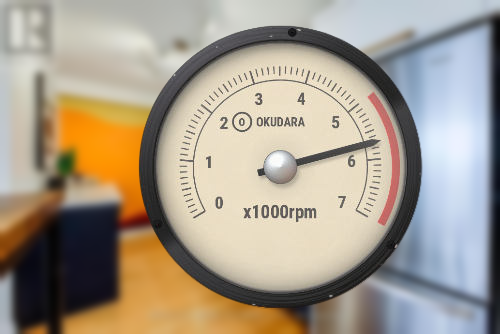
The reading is 5700 rpm
